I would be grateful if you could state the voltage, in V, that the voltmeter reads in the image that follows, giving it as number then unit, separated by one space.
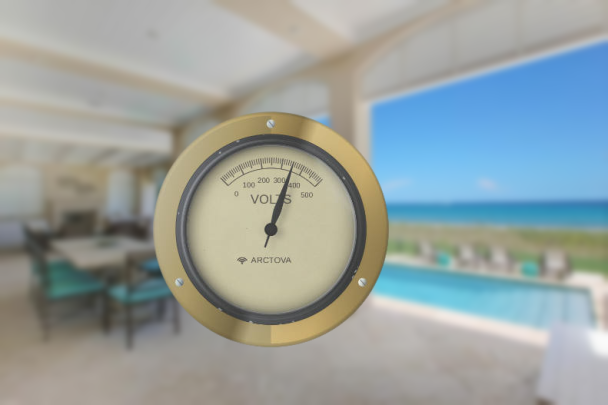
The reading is 350 V
